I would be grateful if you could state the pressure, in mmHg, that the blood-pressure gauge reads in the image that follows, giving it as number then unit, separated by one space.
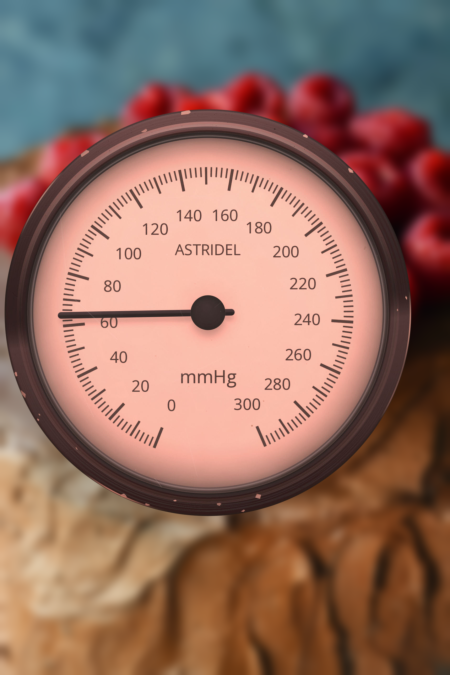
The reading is 64 mmHg
